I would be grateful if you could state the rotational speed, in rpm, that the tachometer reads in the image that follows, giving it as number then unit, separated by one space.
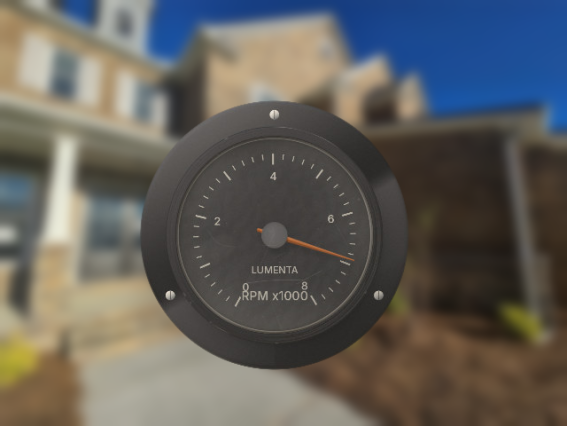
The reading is 6900 rpm
